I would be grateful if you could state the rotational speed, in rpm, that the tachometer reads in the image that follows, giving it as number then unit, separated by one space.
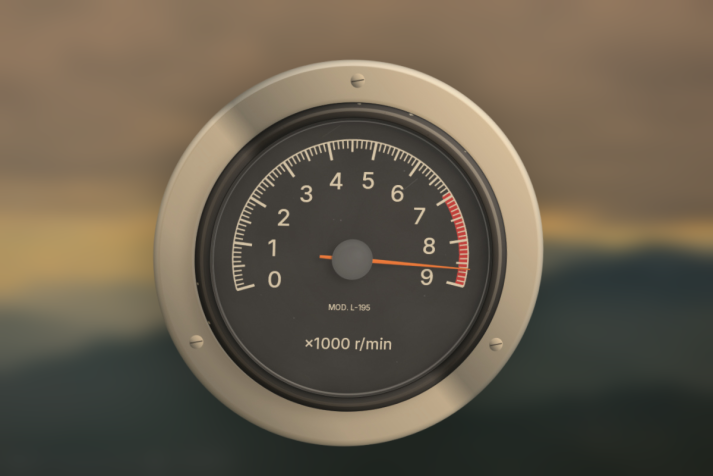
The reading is 8600 rpm
